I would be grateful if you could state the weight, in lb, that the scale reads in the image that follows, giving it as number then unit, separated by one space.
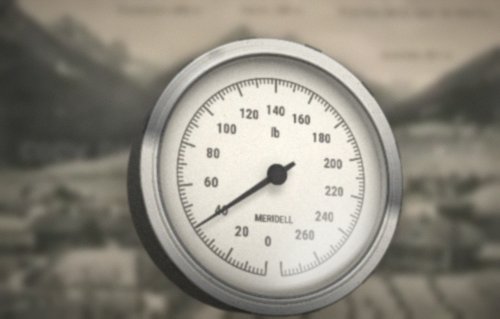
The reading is 40 lb
